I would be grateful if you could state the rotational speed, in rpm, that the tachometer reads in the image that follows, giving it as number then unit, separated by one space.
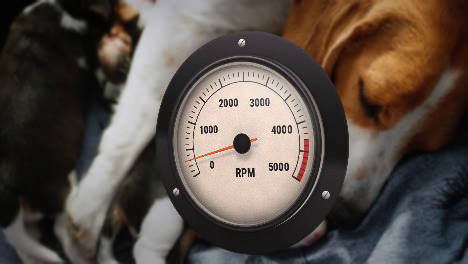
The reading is 300 rpm
